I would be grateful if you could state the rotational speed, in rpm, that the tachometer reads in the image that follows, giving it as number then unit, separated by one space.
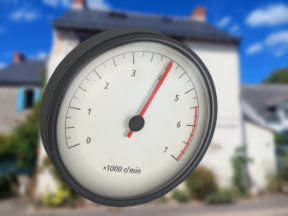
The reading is 4000 rpm
